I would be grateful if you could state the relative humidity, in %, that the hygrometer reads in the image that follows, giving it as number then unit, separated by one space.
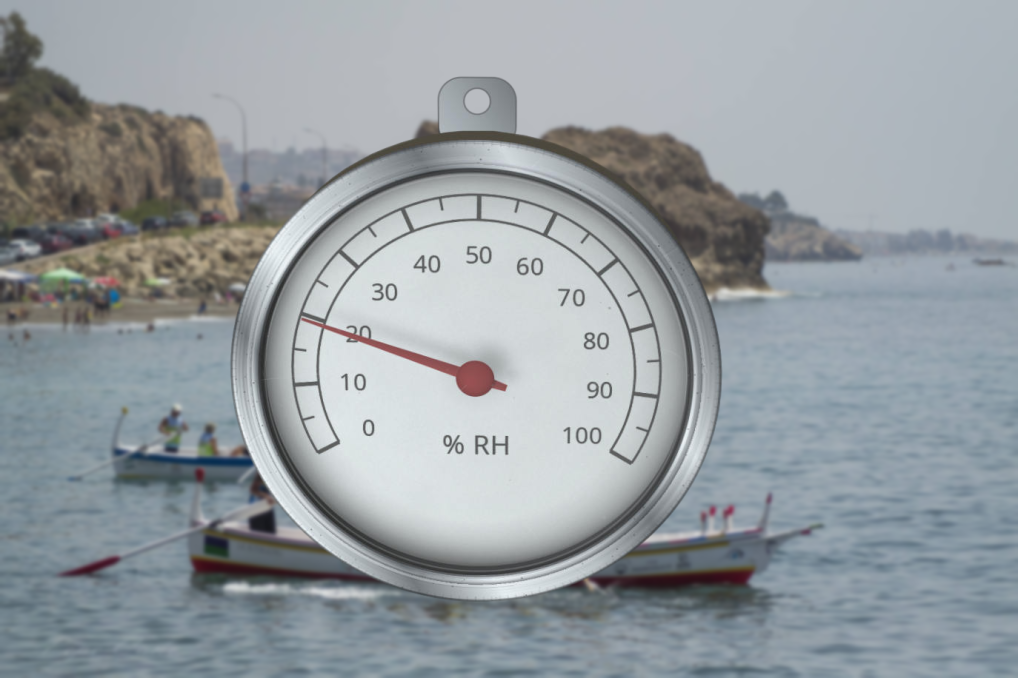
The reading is 20 %
